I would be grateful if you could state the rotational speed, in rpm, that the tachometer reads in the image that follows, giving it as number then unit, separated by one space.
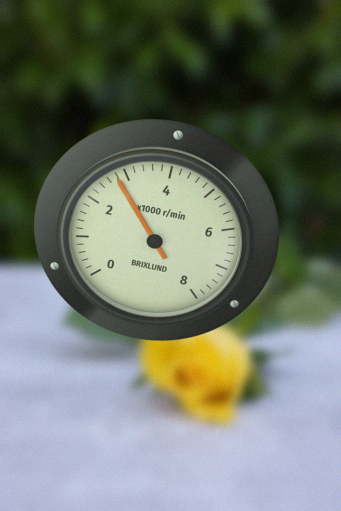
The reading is 2800 rpm
